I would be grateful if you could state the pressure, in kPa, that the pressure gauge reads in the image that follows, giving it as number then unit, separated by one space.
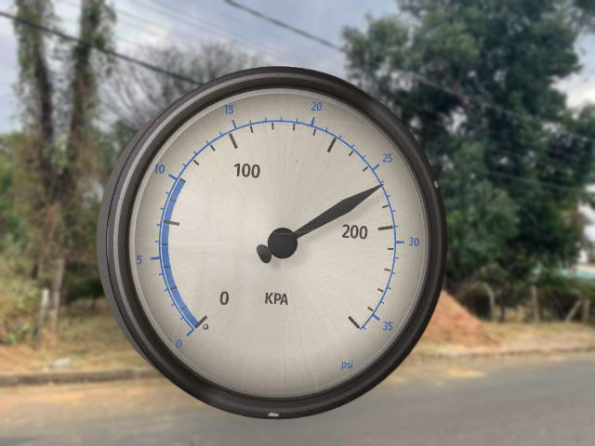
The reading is 180 kPa
